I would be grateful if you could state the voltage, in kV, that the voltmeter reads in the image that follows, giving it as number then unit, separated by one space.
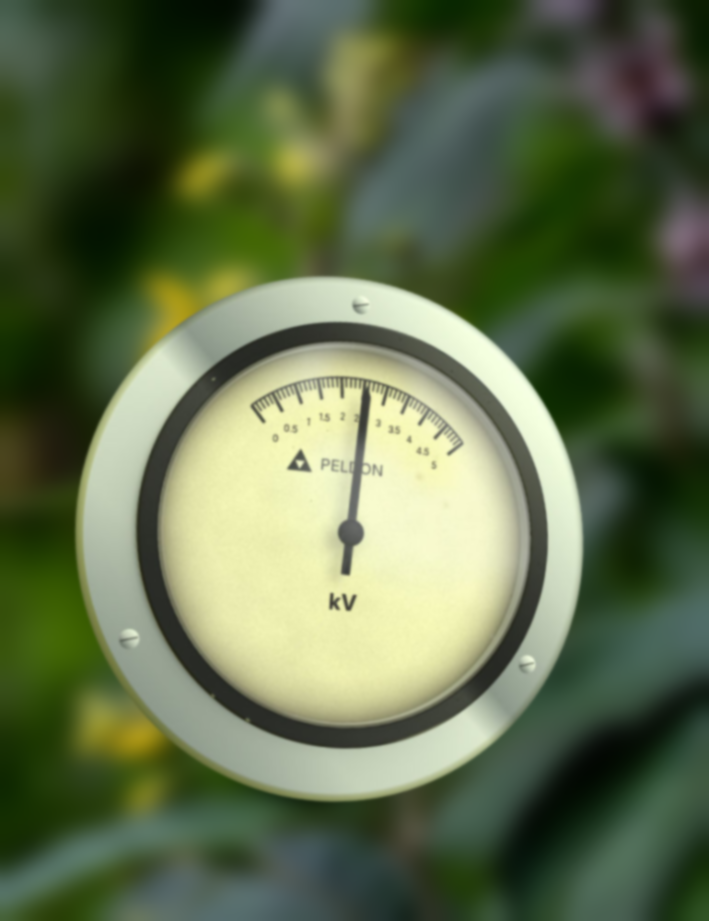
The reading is 2.5 kV
